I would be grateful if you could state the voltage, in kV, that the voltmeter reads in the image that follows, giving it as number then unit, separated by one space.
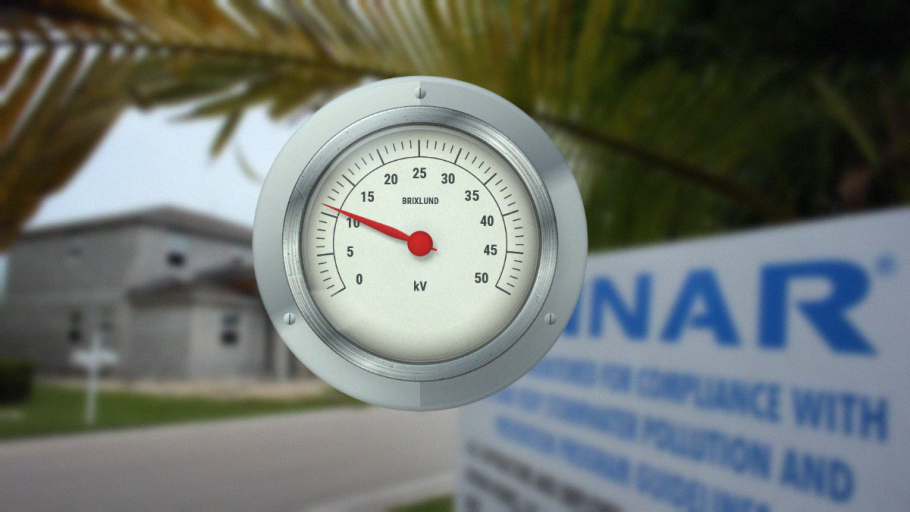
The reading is 11 kV
